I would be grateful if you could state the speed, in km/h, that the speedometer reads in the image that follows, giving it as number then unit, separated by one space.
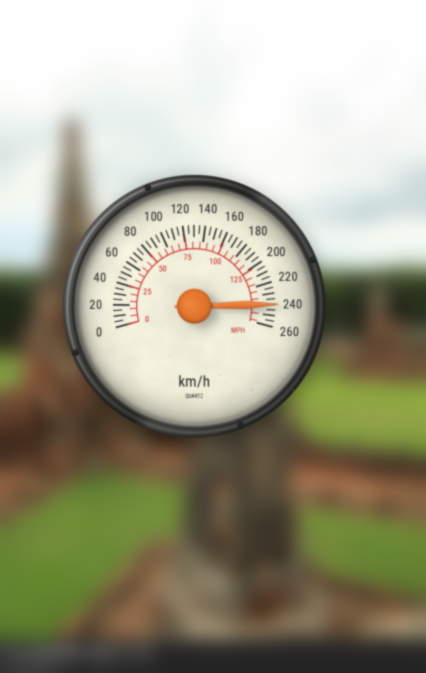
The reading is 240 km/h
